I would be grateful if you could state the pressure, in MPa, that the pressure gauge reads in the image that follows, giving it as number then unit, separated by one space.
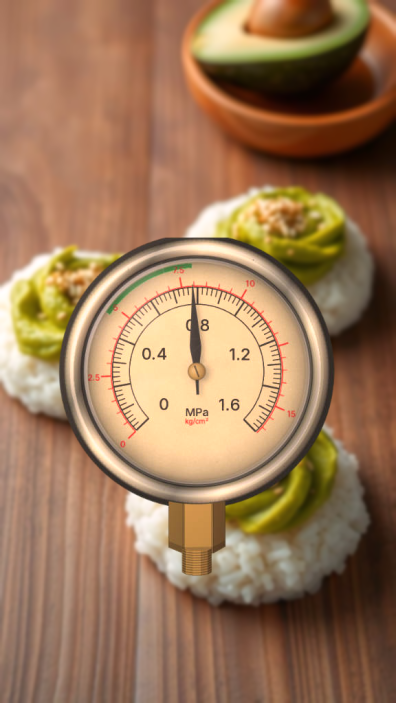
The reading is 0.78 MPa
